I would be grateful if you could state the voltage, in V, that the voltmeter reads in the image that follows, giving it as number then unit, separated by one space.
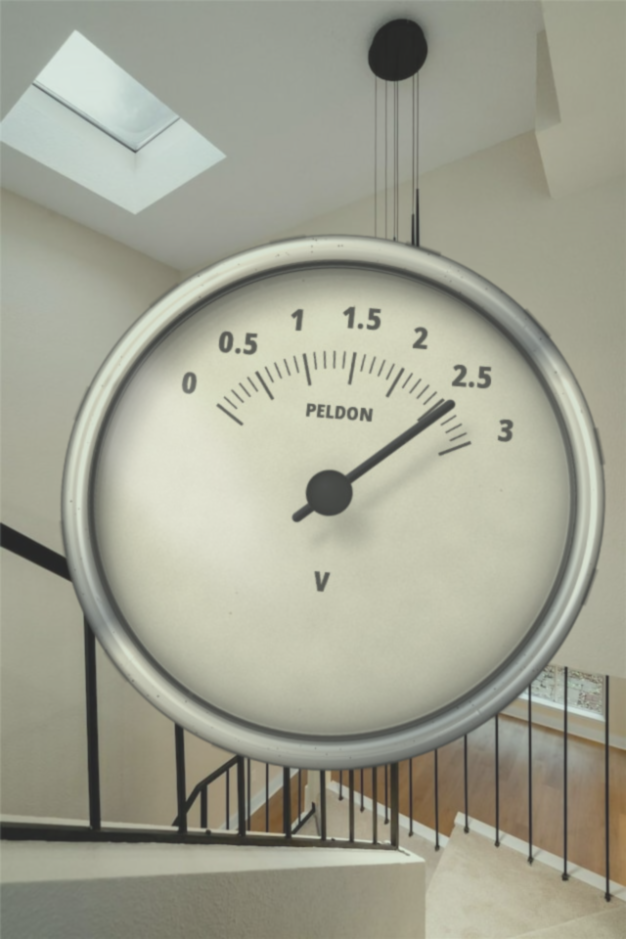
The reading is 2.6 V
